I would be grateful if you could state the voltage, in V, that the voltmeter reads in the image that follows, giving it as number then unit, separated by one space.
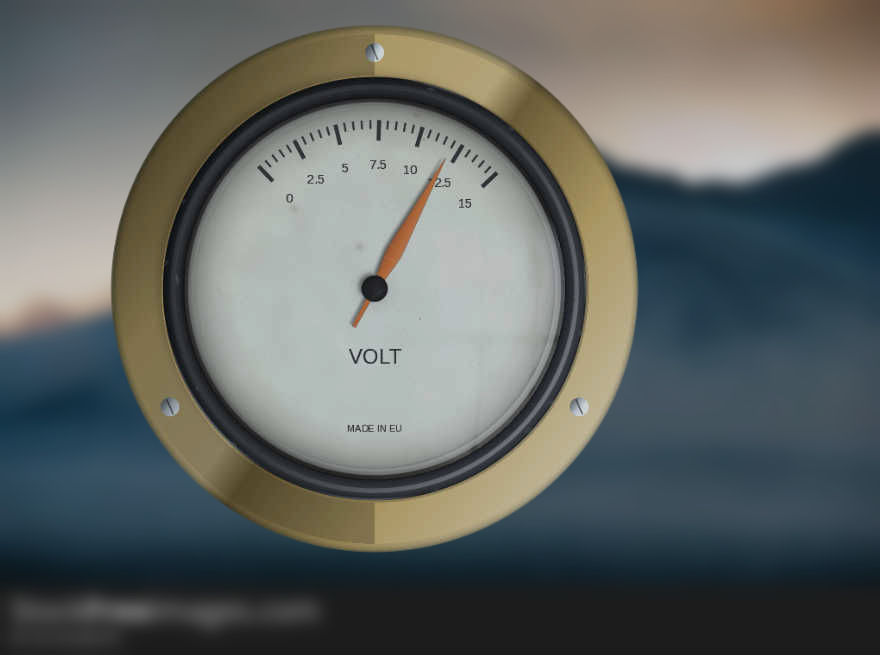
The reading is 12 V
